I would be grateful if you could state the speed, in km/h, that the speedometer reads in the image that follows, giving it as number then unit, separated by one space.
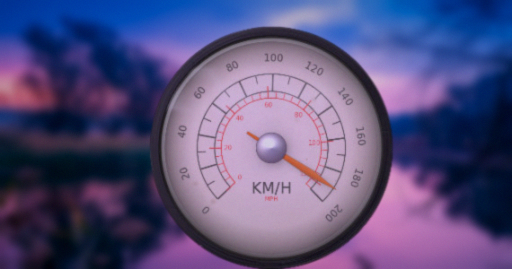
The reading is 190 km/h
